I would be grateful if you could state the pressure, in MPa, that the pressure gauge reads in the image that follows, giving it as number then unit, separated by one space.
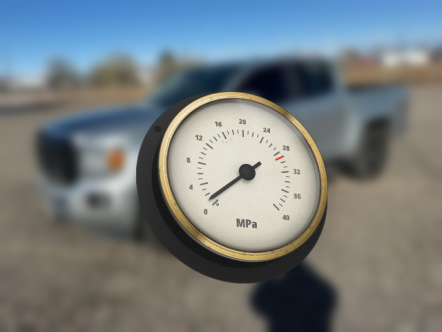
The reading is 1 MPa
